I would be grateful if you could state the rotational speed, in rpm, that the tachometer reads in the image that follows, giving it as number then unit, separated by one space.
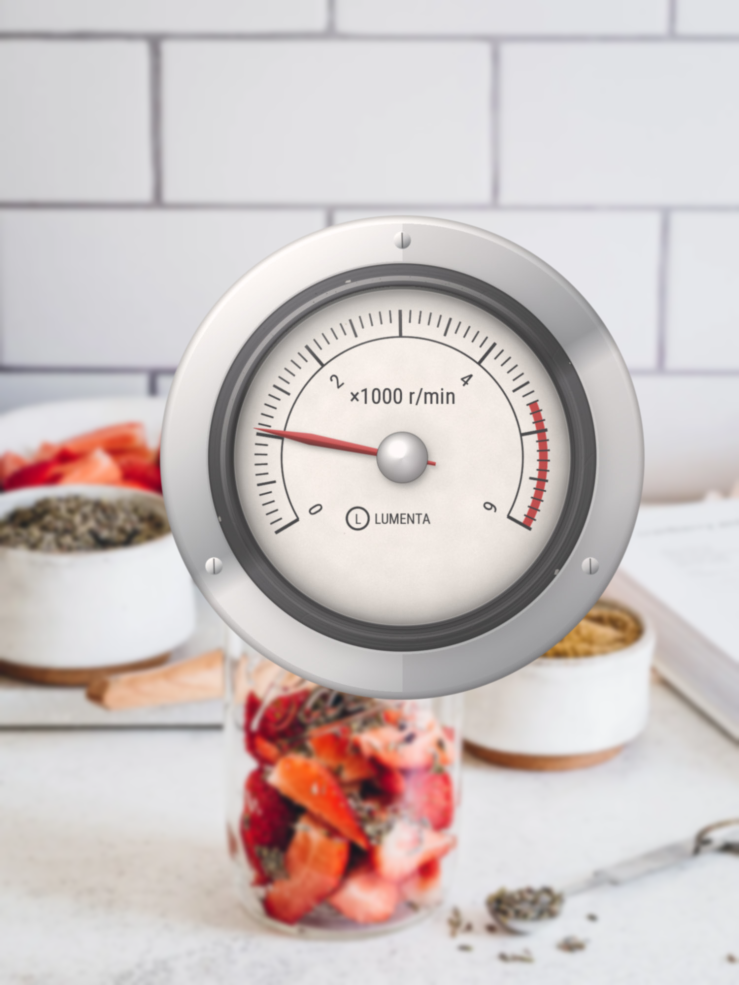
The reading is 1050 rpm
